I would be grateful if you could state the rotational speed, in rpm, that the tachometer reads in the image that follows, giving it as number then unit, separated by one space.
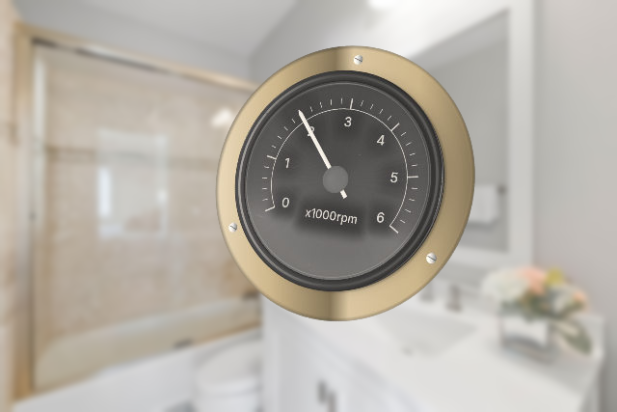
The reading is 2000 rpm
